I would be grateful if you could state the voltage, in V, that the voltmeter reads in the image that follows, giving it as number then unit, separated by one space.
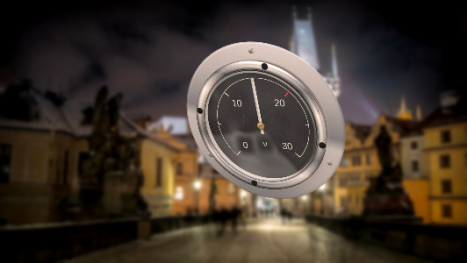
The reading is 15 V
